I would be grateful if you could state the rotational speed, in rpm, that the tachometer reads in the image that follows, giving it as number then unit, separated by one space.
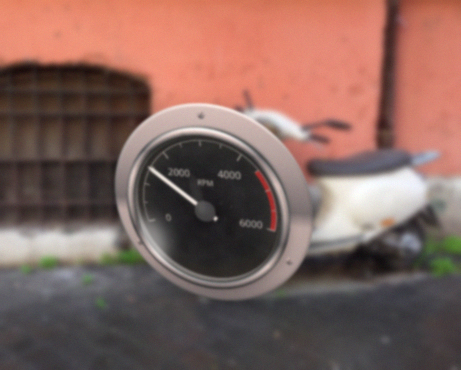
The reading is 1500 rpm
